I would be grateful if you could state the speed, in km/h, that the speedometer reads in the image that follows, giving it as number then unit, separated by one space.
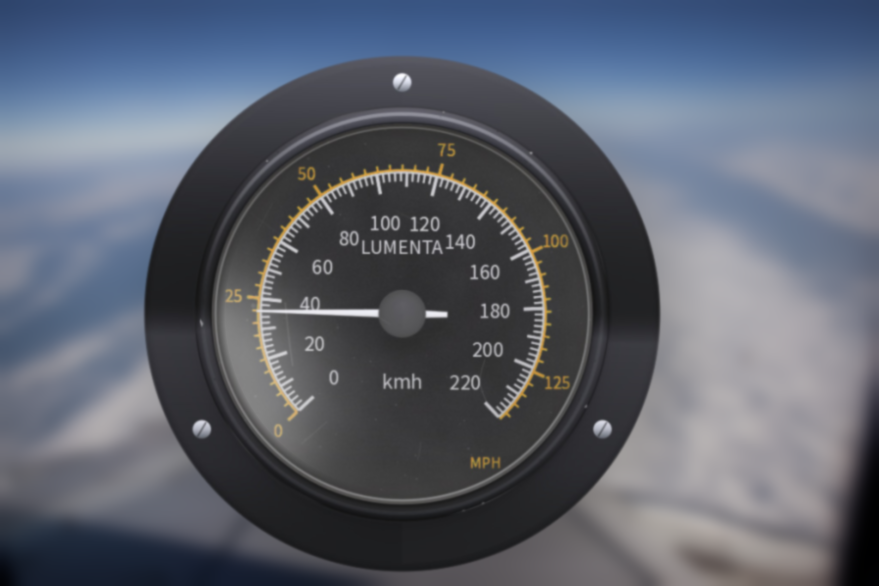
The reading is 36 km/h
